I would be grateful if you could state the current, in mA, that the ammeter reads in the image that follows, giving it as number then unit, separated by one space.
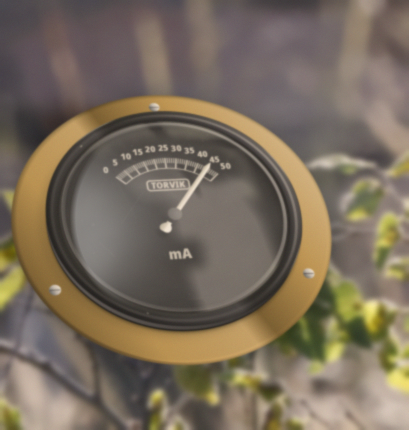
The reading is 45 mA
